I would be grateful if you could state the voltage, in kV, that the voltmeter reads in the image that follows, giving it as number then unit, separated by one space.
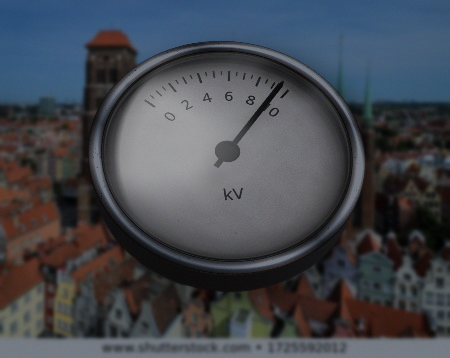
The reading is 9.5 kV
